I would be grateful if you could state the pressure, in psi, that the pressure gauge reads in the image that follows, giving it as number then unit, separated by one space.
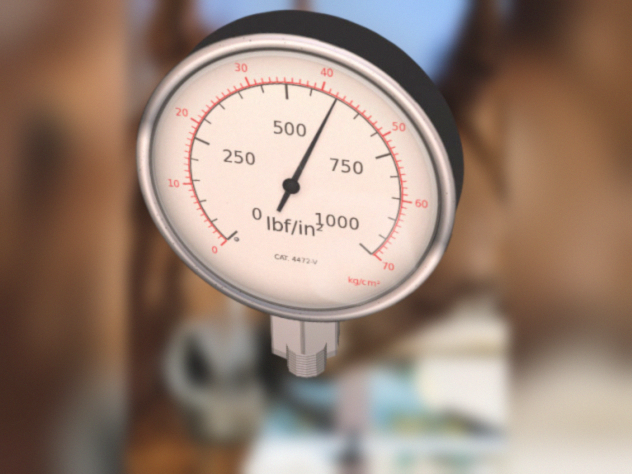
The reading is 600 psi
